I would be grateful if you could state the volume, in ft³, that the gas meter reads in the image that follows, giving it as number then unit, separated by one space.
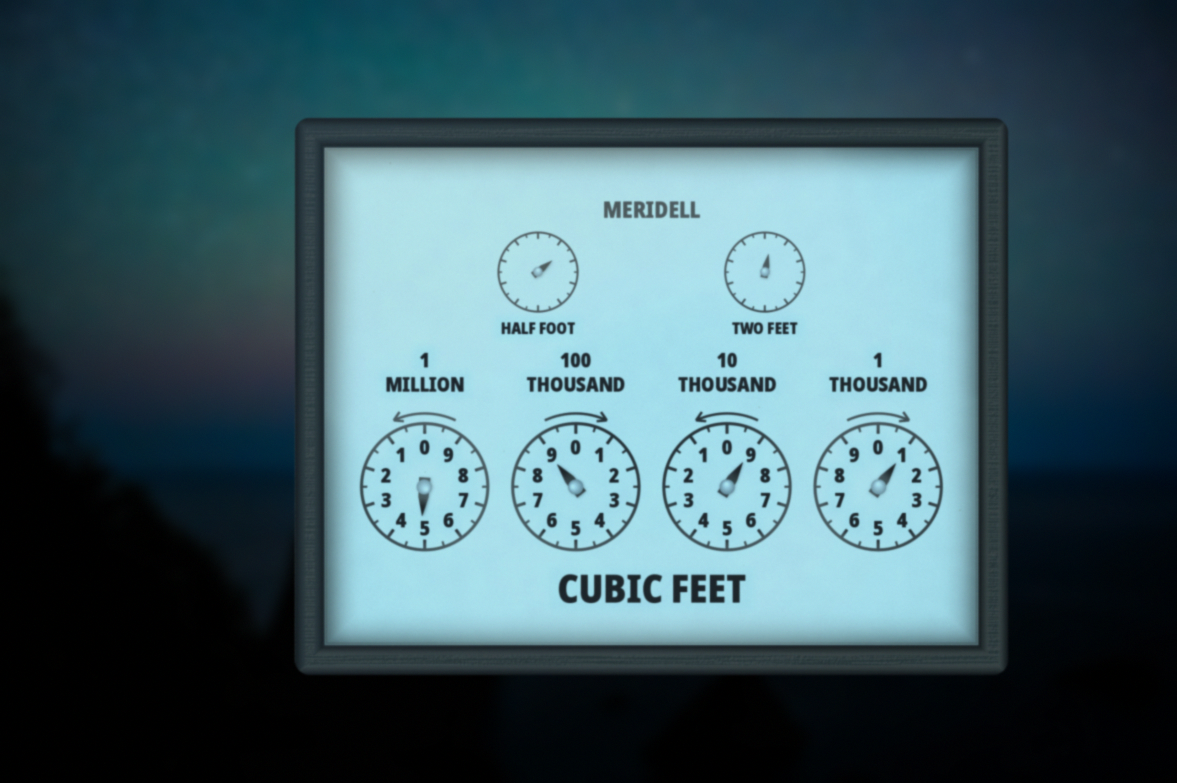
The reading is 489100 ft³
